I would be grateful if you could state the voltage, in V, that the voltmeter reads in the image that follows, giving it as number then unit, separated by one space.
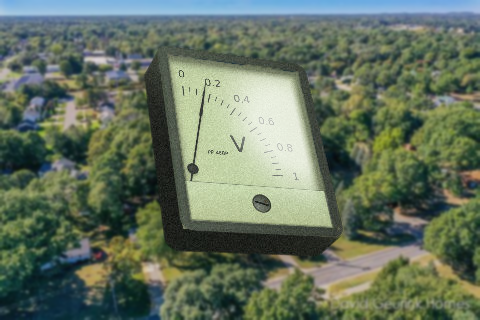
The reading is 0.15 V
